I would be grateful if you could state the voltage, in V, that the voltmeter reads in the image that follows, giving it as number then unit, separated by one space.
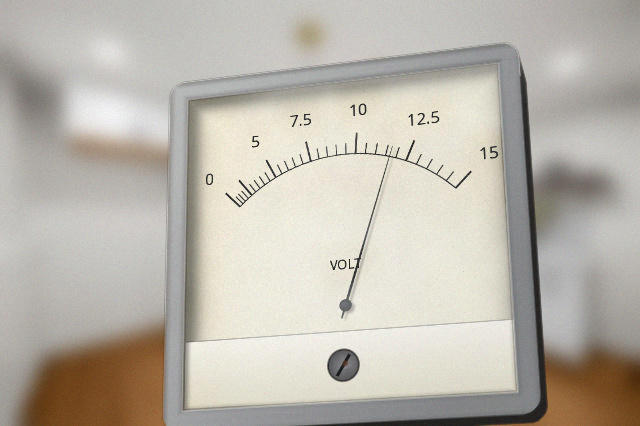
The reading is 11.75 V
